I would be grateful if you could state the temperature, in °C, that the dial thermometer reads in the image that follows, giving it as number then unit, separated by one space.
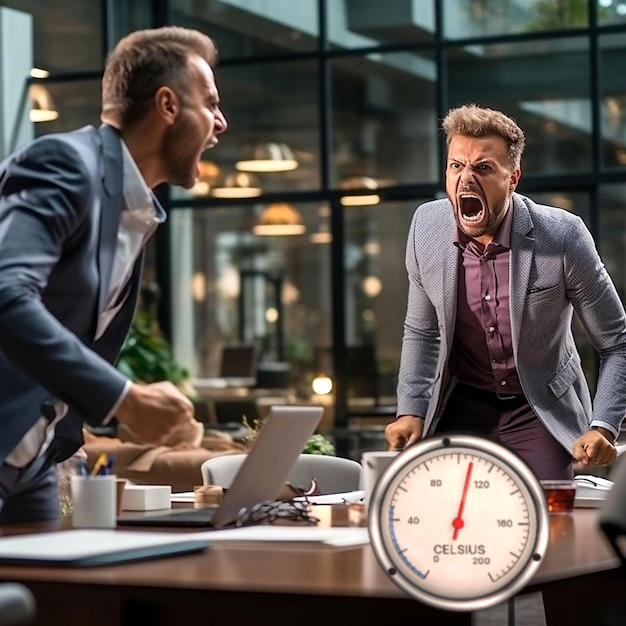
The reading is 108 °C
